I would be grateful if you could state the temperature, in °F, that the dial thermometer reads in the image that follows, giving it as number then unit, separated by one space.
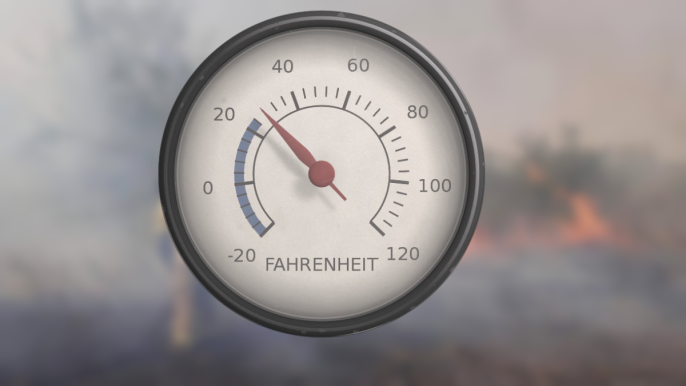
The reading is 28 °F
